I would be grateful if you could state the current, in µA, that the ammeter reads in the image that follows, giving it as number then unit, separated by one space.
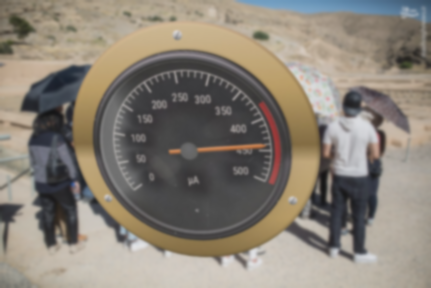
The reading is 440 µA
